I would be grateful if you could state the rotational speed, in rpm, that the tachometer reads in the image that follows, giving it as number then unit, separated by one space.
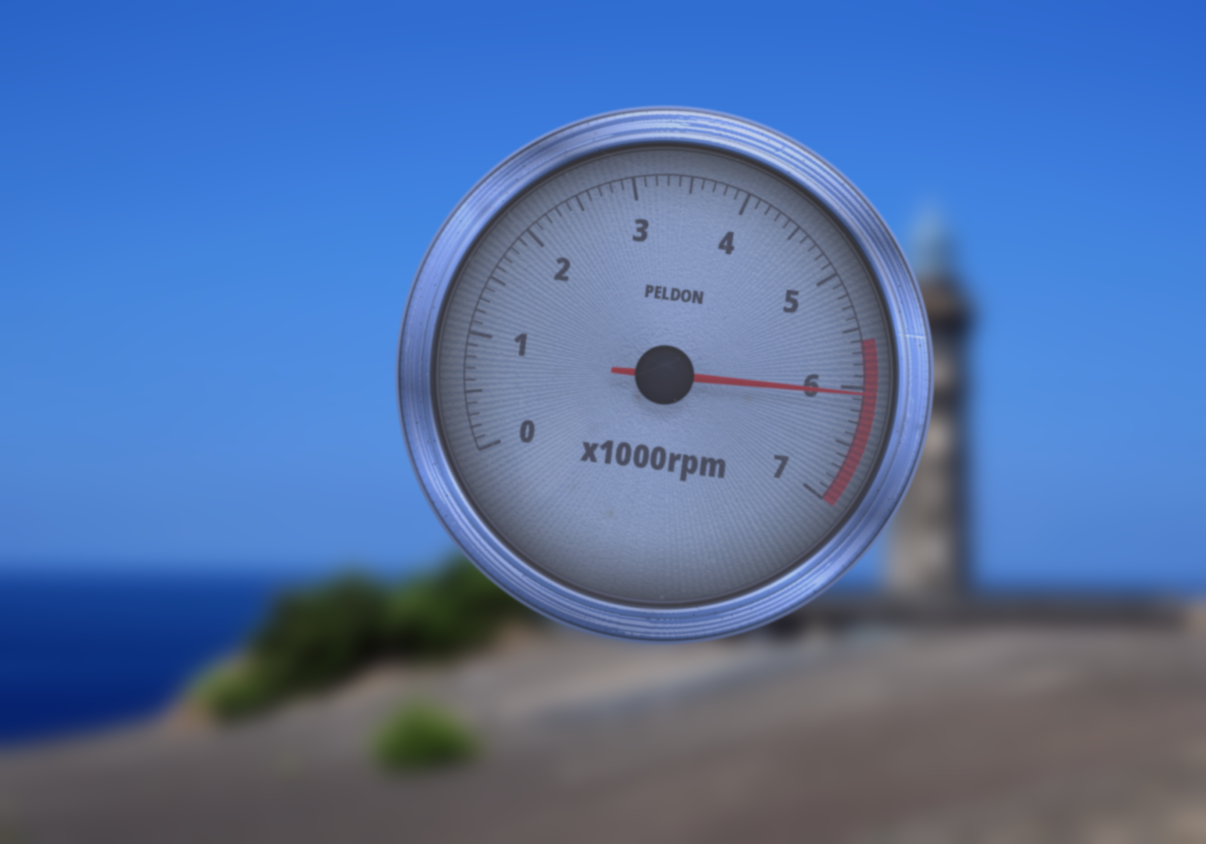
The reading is 6050 rpm
